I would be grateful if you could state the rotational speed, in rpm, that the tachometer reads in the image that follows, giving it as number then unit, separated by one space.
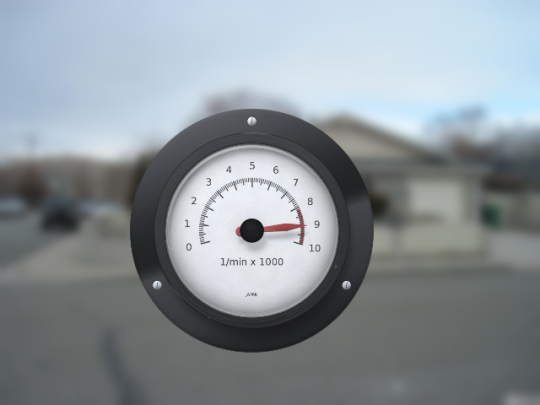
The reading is 9000 rpm
